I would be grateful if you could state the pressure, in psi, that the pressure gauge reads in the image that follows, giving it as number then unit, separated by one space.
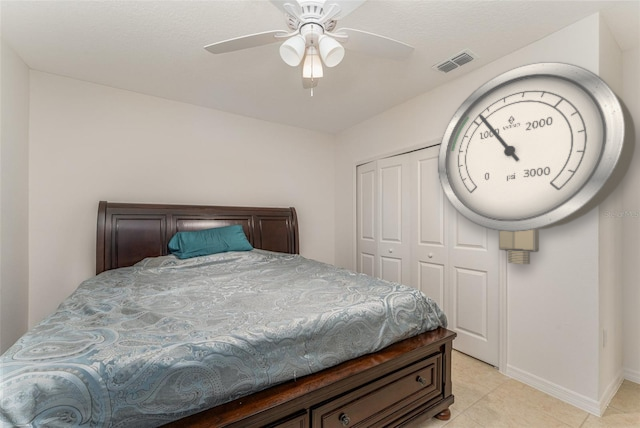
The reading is 1100 psi
